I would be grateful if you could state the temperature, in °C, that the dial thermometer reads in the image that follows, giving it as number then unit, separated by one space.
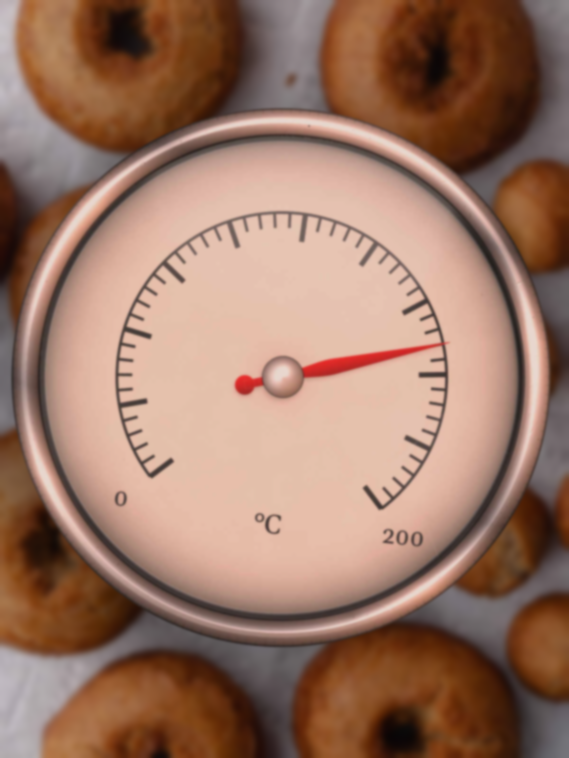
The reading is 152 °C
